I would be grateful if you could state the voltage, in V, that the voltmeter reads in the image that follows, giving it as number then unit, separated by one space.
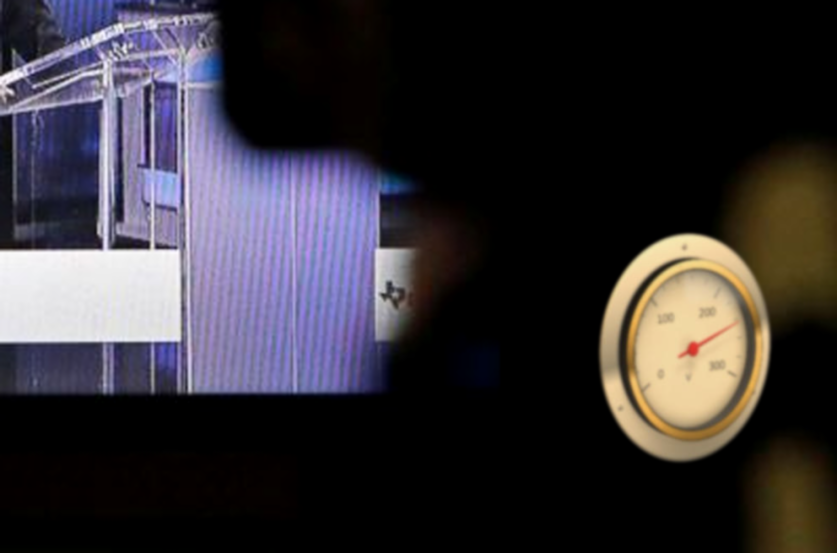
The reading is 240 V
